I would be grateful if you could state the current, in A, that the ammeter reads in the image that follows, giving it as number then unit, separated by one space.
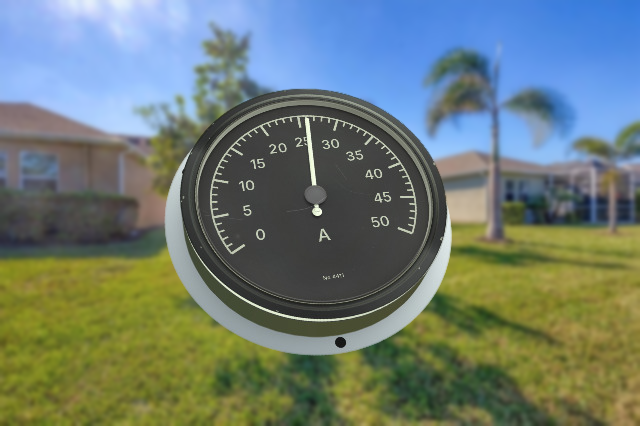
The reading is 26 A
